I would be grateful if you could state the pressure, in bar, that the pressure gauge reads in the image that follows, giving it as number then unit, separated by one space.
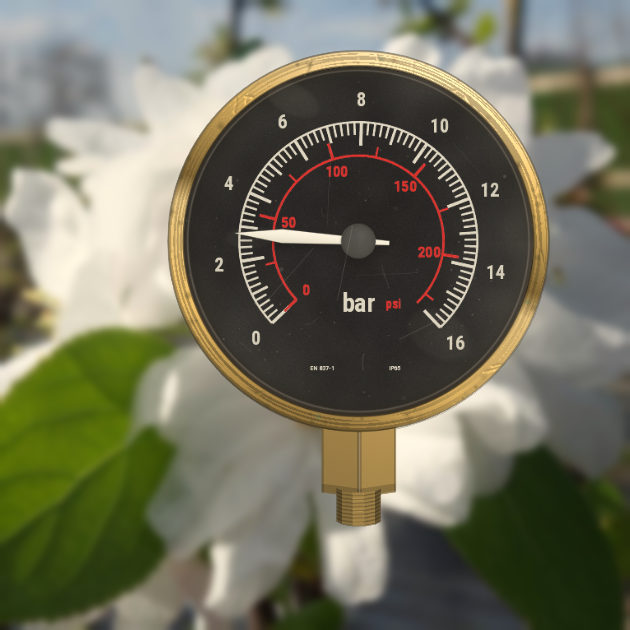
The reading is 2.8 bar
